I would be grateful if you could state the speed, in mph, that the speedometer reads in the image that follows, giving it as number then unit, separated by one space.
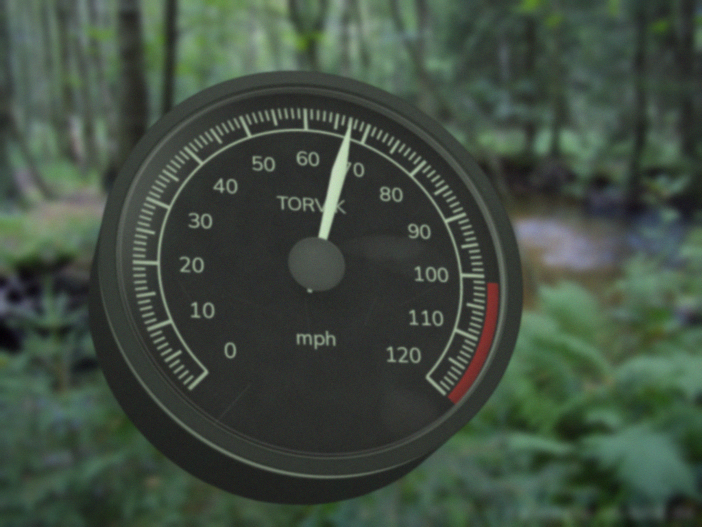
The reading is 67 mph
